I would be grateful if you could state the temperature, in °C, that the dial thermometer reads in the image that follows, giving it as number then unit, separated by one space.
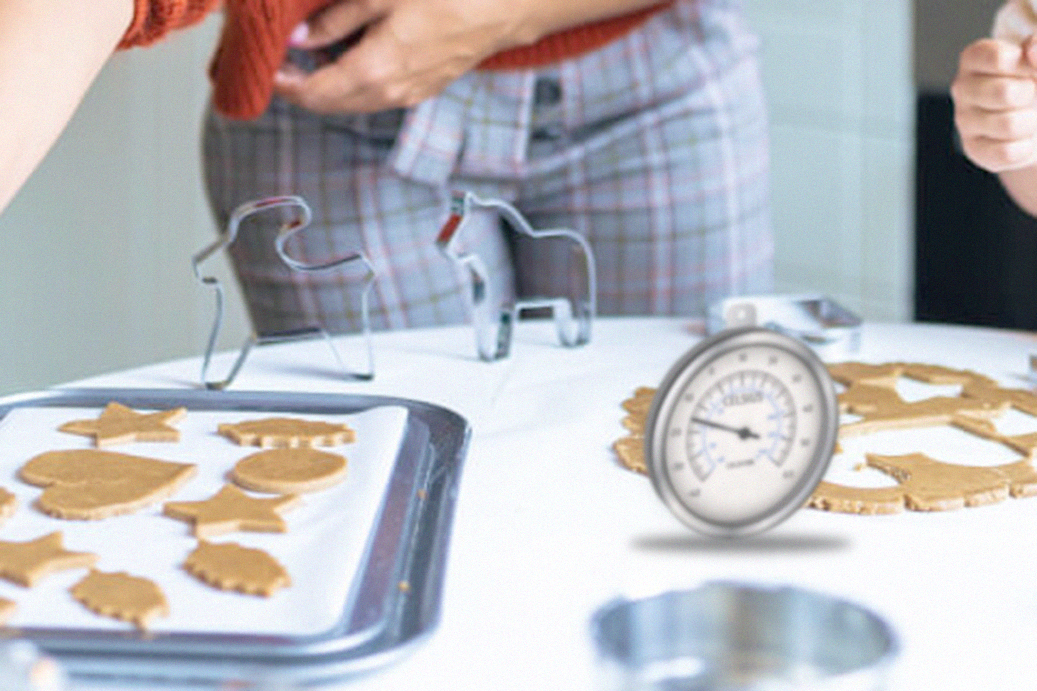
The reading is -15 °C
